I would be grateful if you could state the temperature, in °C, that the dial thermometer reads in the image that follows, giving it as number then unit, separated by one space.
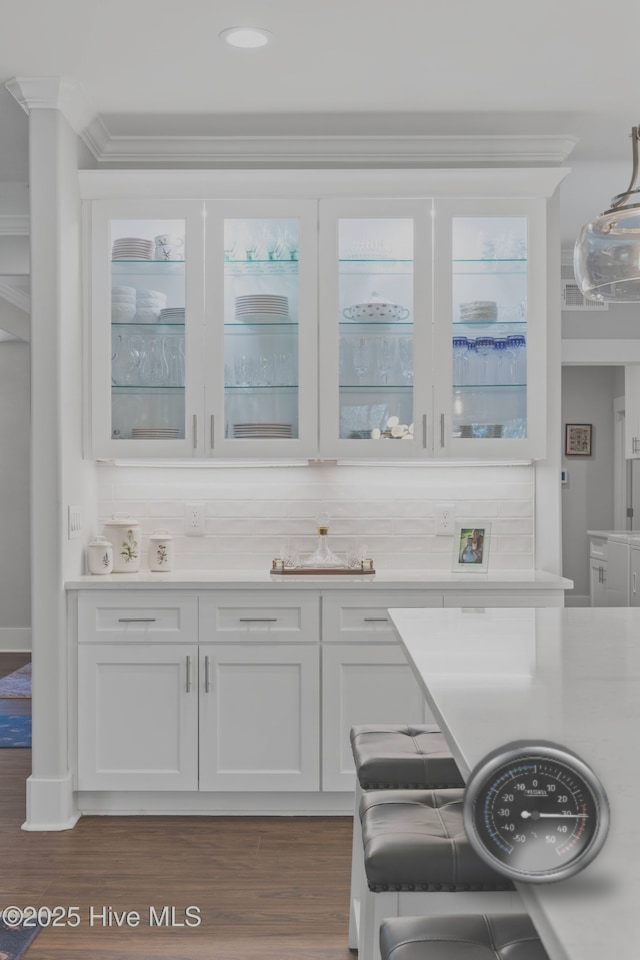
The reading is 30 °C
